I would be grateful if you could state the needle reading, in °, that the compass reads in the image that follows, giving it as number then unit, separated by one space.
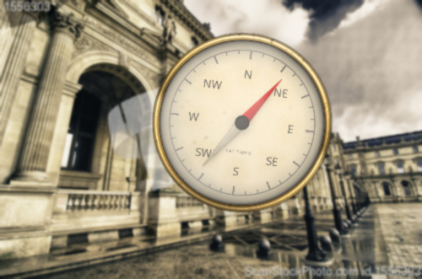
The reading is 35 °
